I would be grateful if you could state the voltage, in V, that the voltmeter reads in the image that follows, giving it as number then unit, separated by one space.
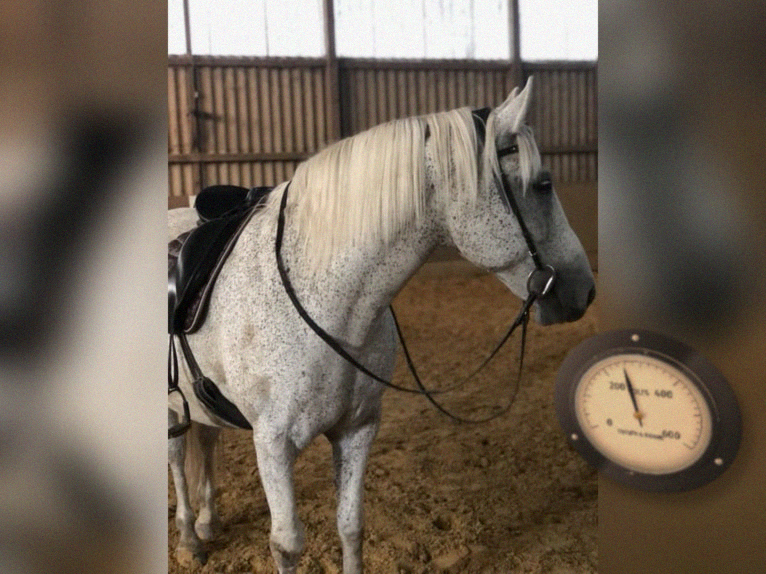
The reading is 260 V
